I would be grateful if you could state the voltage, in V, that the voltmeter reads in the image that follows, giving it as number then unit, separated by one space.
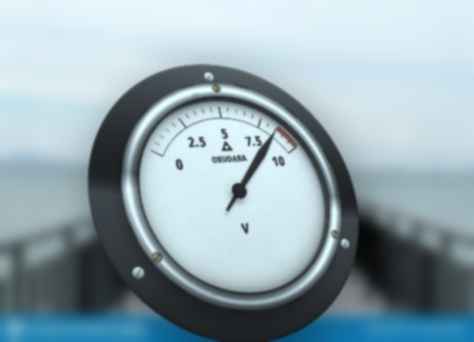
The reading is 8.5 V
